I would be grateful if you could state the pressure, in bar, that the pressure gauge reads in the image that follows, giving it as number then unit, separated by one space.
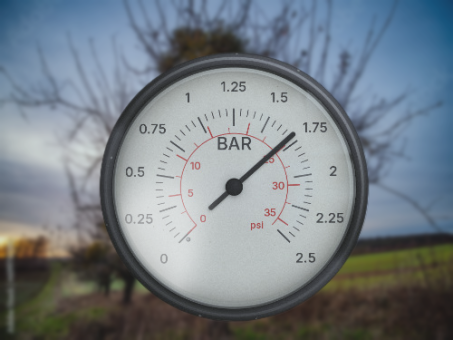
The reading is 1.7 bar
